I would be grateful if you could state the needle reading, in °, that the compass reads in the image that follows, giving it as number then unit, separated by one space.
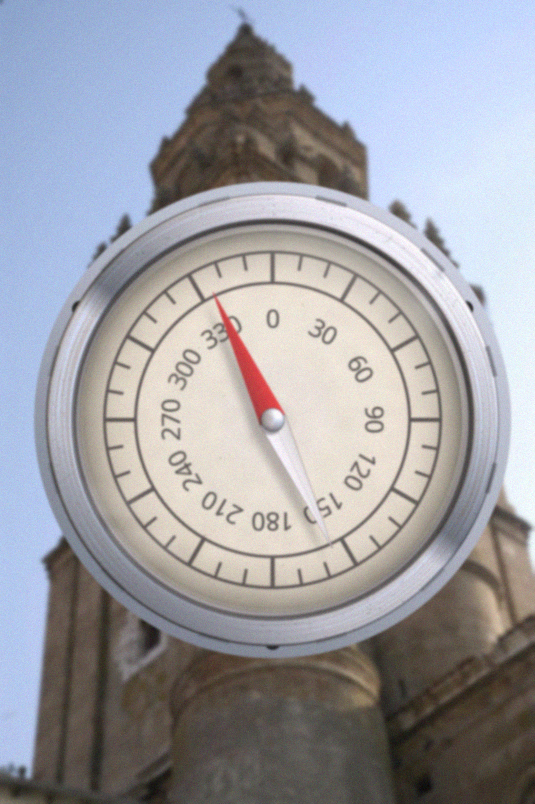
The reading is 335 °
